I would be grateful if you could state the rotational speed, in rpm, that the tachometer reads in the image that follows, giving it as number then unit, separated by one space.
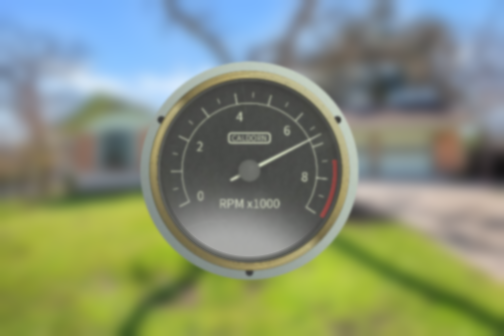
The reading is 6750 rpm
